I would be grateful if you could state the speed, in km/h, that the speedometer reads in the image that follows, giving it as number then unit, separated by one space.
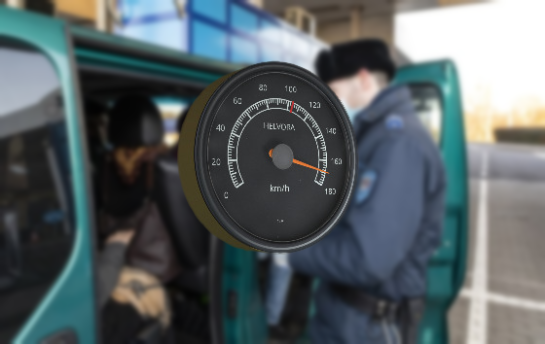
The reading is 170 km/h
